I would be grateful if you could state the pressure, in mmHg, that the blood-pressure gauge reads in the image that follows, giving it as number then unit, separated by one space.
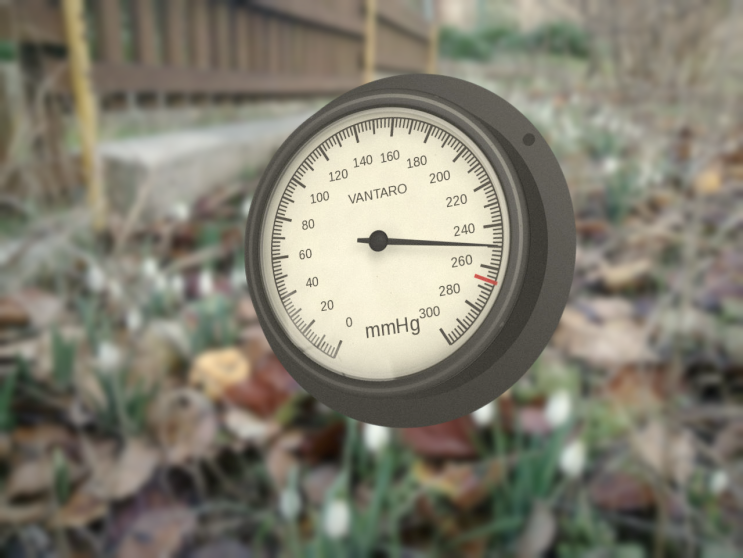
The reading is 250 mmHg
